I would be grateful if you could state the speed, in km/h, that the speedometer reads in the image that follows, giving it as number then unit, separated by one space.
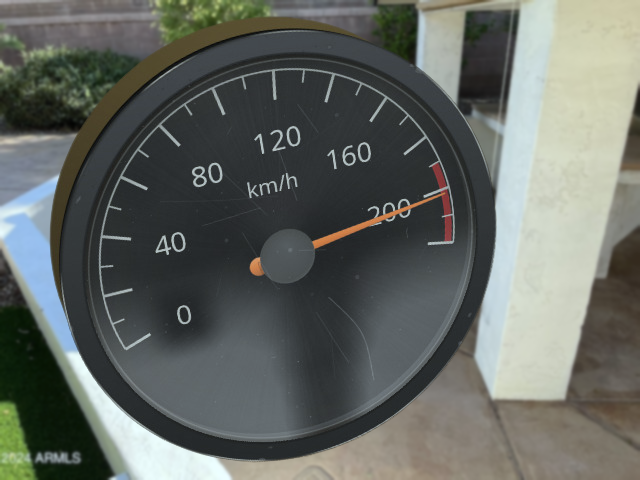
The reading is 200 km/h
